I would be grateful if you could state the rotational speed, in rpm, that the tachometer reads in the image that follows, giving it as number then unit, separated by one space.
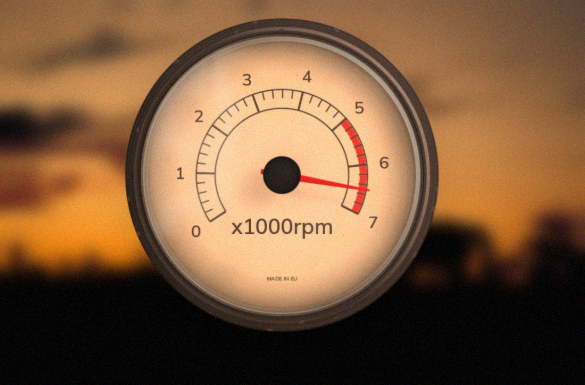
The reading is 6500 rpm
